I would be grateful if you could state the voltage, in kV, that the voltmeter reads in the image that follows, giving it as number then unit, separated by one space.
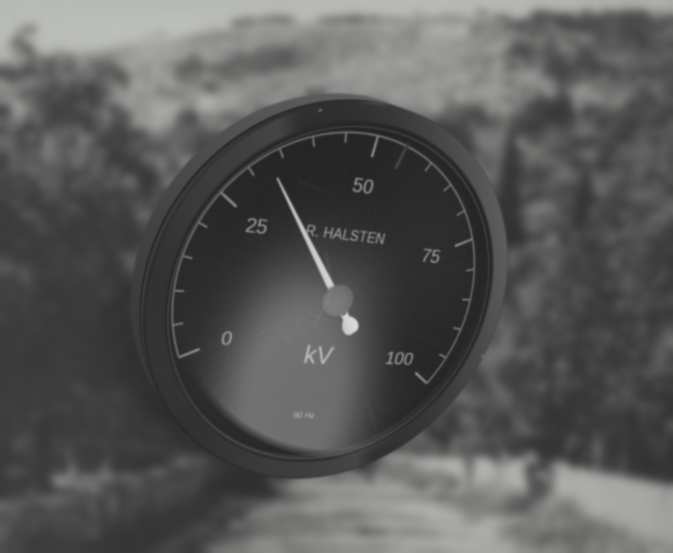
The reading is 32.5 kV
